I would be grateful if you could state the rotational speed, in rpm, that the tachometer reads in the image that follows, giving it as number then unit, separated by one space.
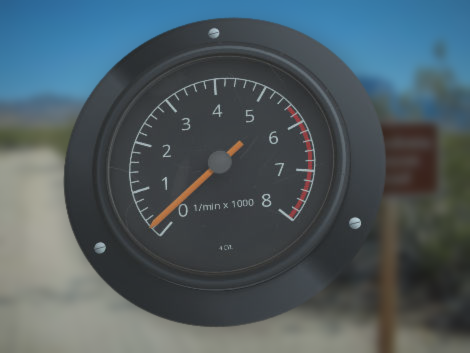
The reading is 200 rpm
